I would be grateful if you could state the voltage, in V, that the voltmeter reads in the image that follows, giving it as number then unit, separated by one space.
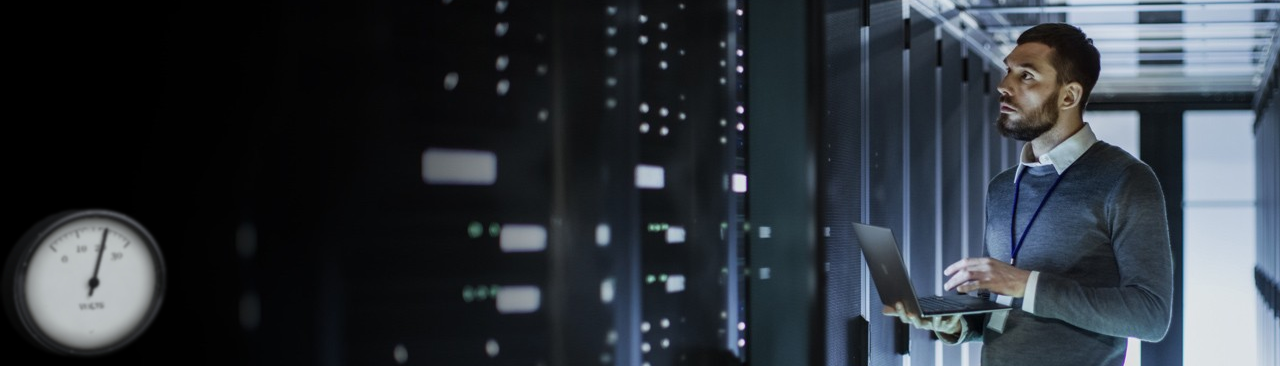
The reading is 20 V
